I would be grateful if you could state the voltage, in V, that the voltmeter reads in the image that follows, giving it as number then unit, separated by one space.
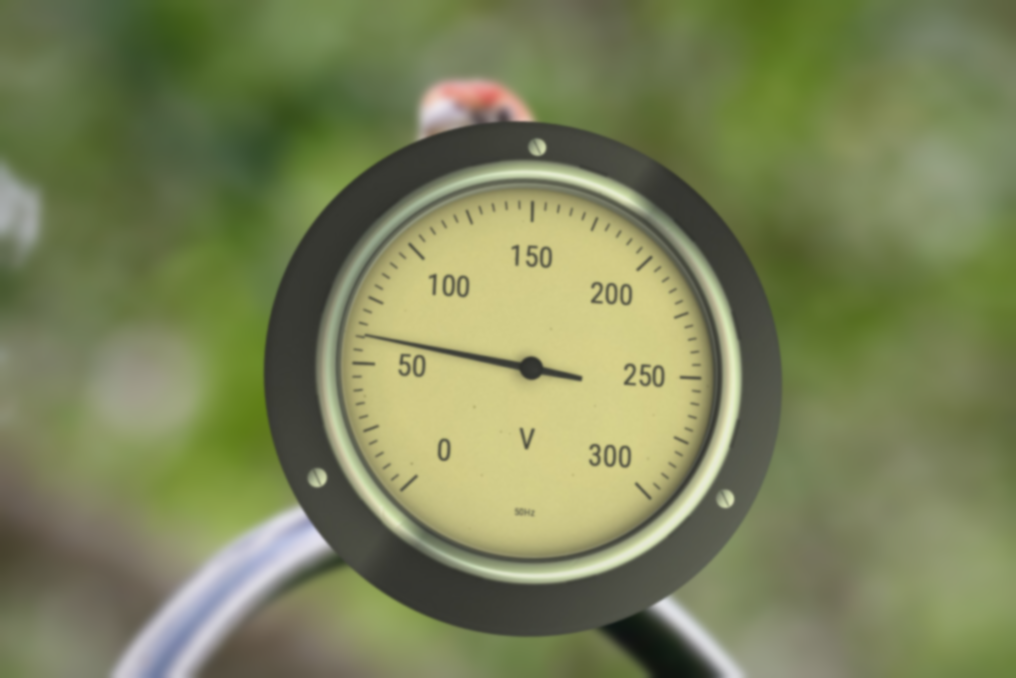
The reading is 60 V
